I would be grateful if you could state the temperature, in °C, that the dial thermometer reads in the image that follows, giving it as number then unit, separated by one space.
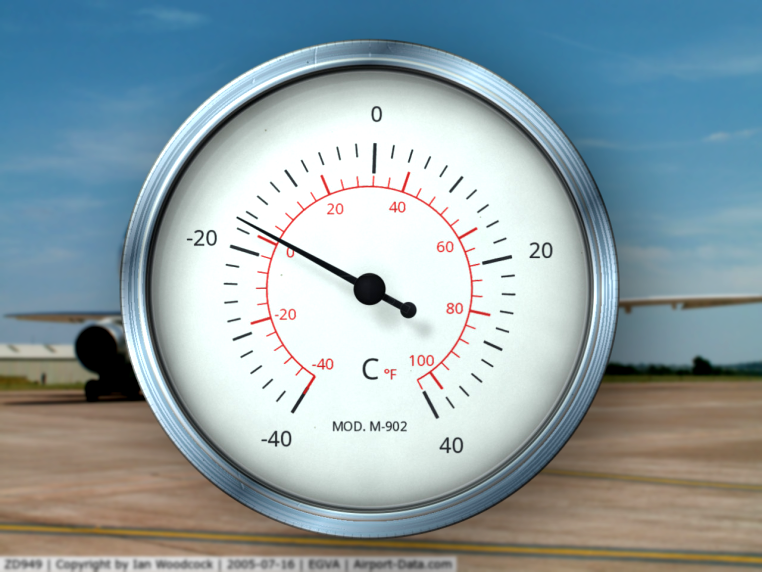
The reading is -17 °C
